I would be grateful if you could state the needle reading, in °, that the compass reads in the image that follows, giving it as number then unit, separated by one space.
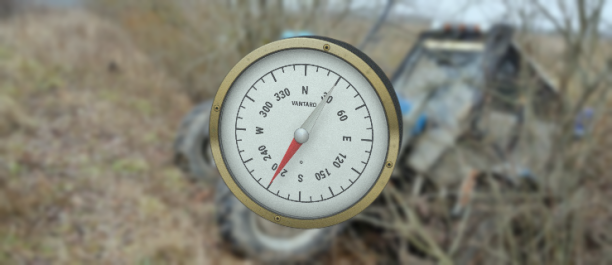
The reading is 210 °
